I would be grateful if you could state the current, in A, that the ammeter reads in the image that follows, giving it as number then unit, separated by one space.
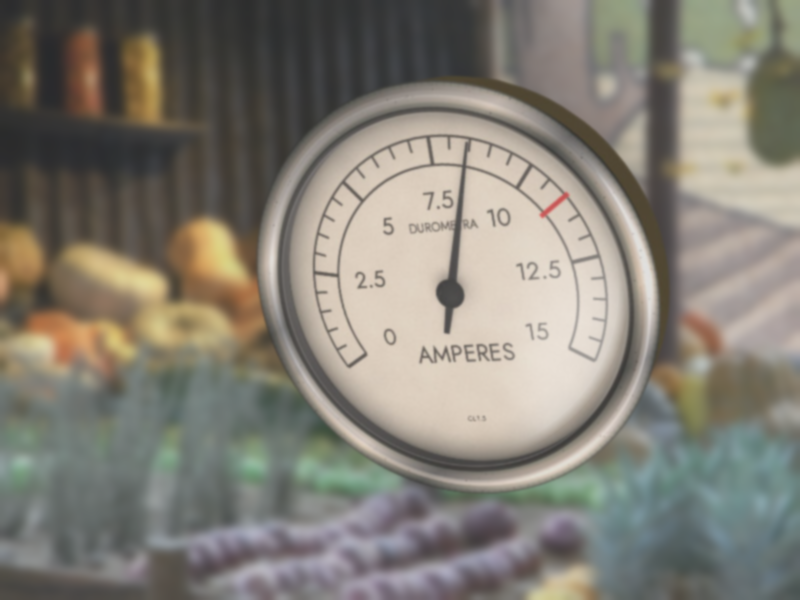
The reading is 8.5 A
